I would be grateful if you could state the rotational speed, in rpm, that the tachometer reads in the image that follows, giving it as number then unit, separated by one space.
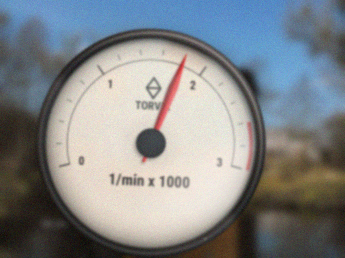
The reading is 1800 rpm
